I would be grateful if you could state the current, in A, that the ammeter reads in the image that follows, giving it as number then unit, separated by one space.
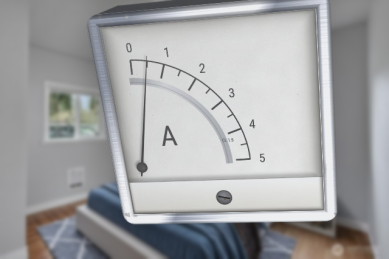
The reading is 0.5 A
